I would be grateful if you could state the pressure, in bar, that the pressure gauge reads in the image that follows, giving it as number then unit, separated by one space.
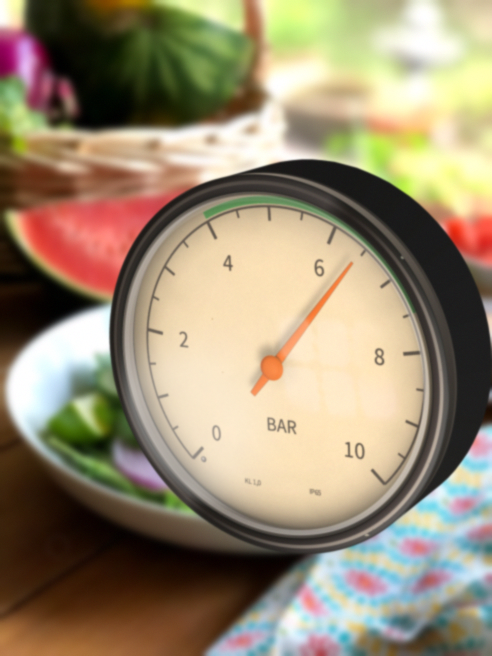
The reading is 6.5 bar
